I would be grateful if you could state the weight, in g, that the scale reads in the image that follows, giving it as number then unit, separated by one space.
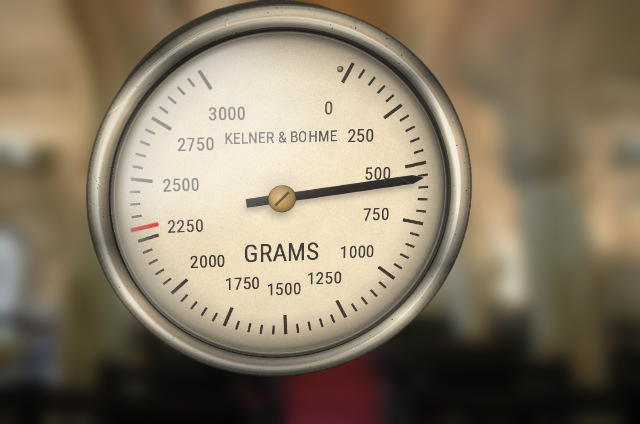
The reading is 550 g
